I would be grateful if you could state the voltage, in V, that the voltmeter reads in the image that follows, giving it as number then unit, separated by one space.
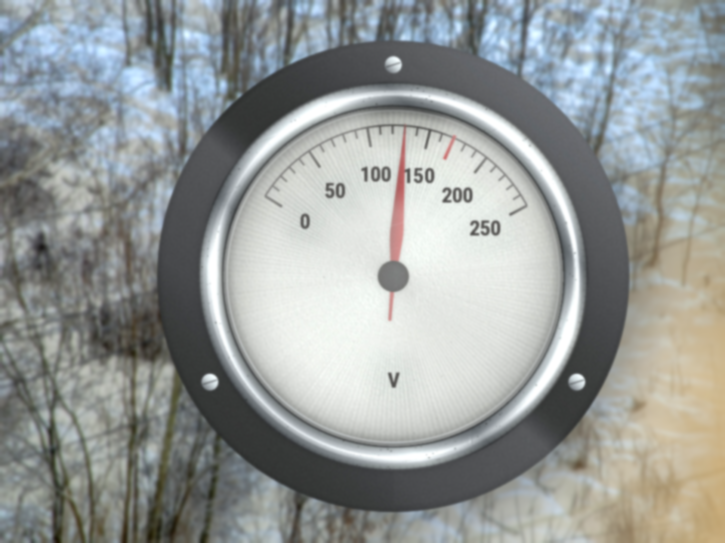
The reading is 130 V
